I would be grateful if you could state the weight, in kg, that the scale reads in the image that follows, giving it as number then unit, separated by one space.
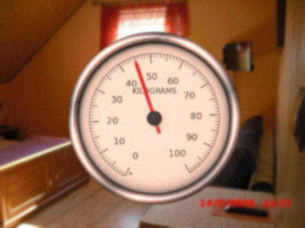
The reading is 45 kg
